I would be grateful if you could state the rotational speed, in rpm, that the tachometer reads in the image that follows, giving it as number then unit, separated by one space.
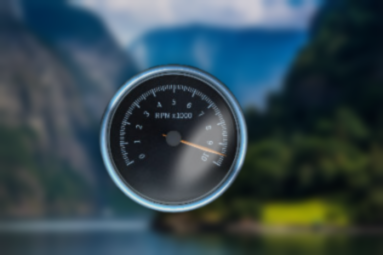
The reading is 9500 rpm
